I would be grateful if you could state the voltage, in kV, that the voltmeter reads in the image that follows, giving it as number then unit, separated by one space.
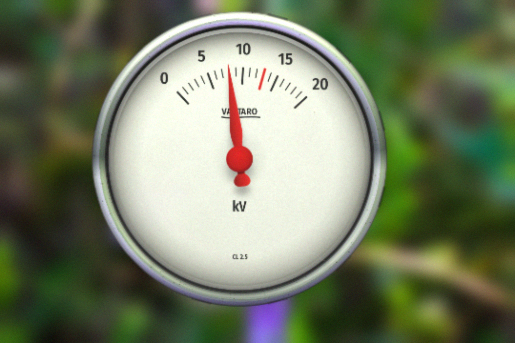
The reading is 8 kV
